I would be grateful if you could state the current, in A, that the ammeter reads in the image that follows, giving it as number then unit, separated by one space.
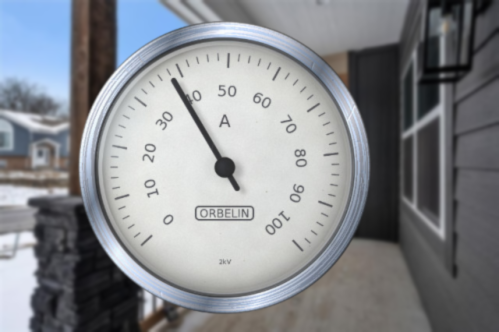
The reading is 38 A
